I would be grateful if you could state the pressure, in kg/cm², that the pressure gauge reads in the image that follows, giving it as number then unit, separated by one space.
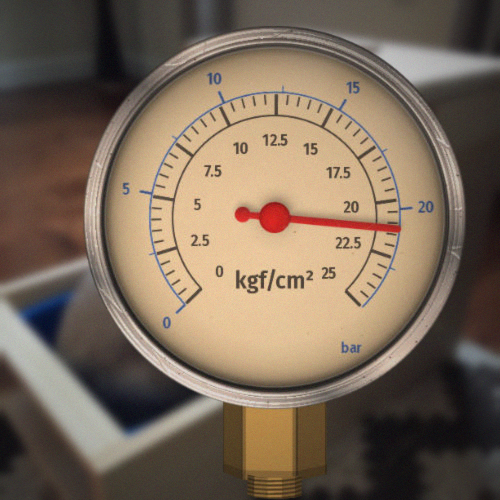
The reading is 21.25 kg/cm²
